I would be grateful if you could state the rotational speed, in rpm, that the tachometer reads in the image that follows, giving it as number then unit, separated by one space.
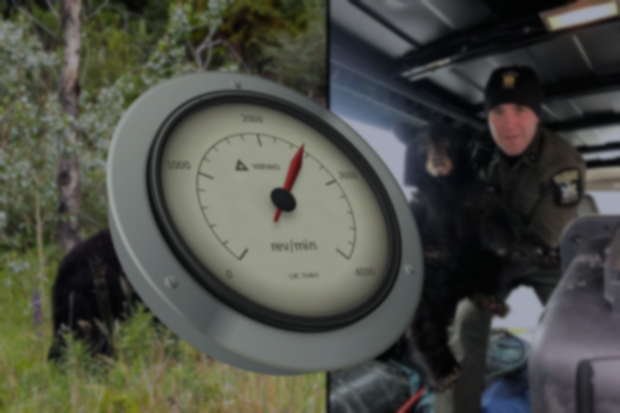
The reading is 2500 rpm
